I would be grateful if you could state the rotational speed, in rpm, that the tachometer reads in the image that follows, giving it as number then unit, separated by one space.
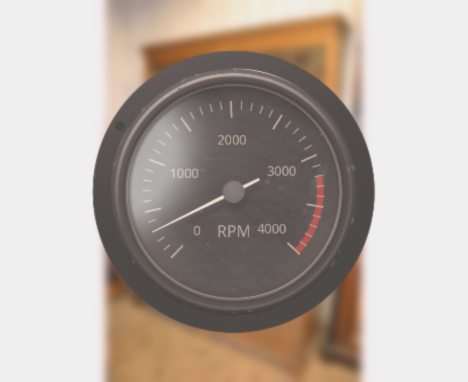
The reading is 300 rpm
